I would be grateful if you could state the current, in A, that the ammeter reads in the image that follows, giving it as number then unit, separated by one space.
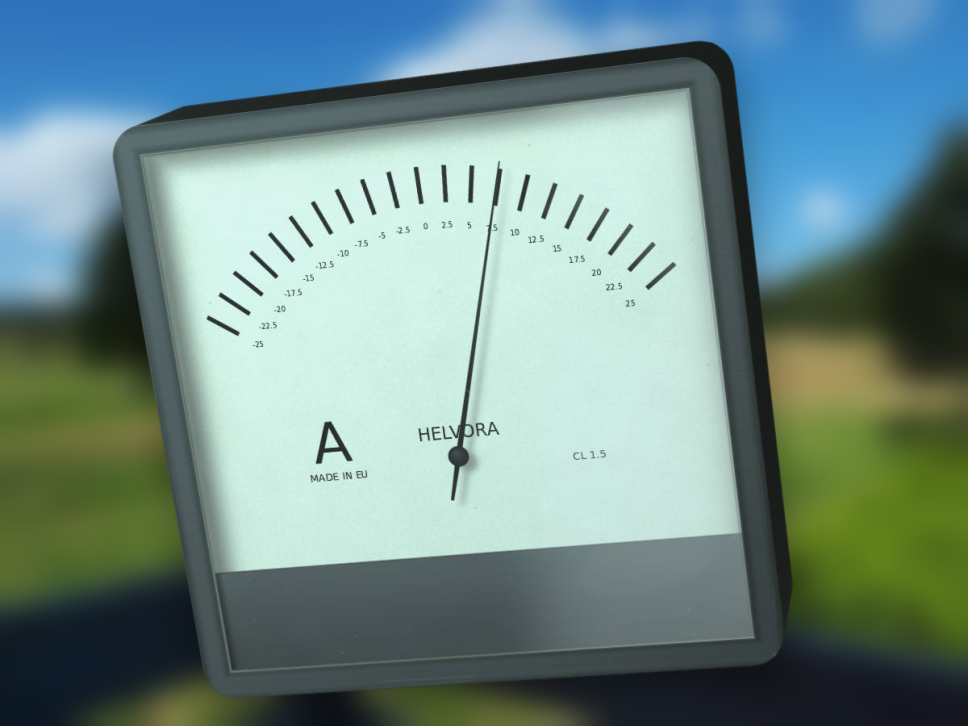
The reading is 7.5 A
